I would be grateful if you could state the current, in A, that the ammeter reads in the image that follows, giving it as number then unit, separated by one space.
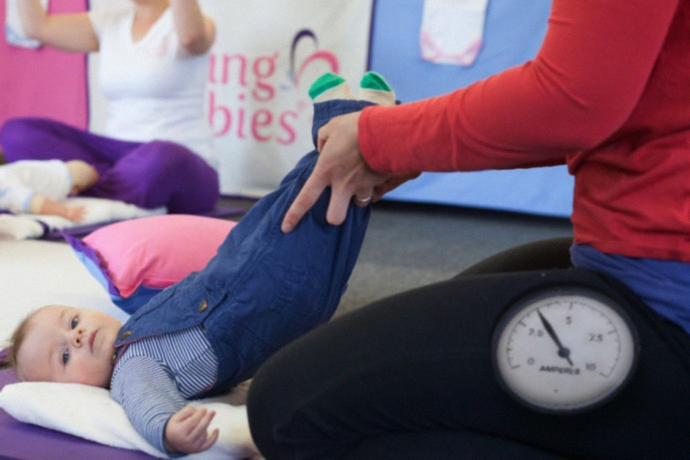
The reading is 3.5 A
